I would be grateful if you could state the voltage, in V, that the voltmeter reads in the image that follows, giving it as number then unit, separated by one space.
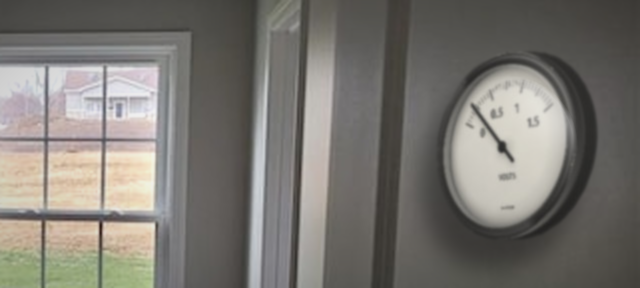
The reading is 0.25 V
